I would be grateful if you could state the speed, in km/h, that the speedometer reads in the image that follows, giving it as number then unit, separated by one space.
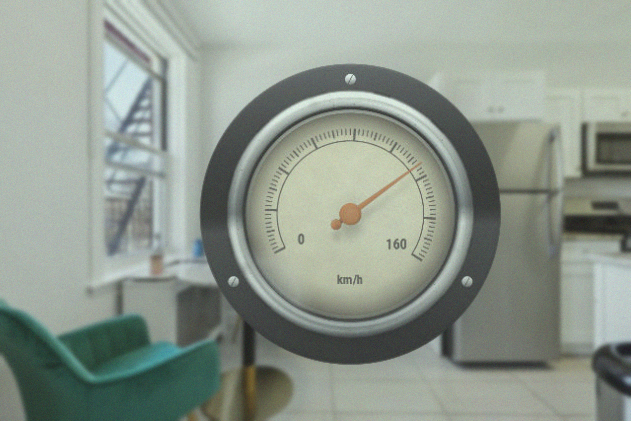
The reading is 114 km/h
